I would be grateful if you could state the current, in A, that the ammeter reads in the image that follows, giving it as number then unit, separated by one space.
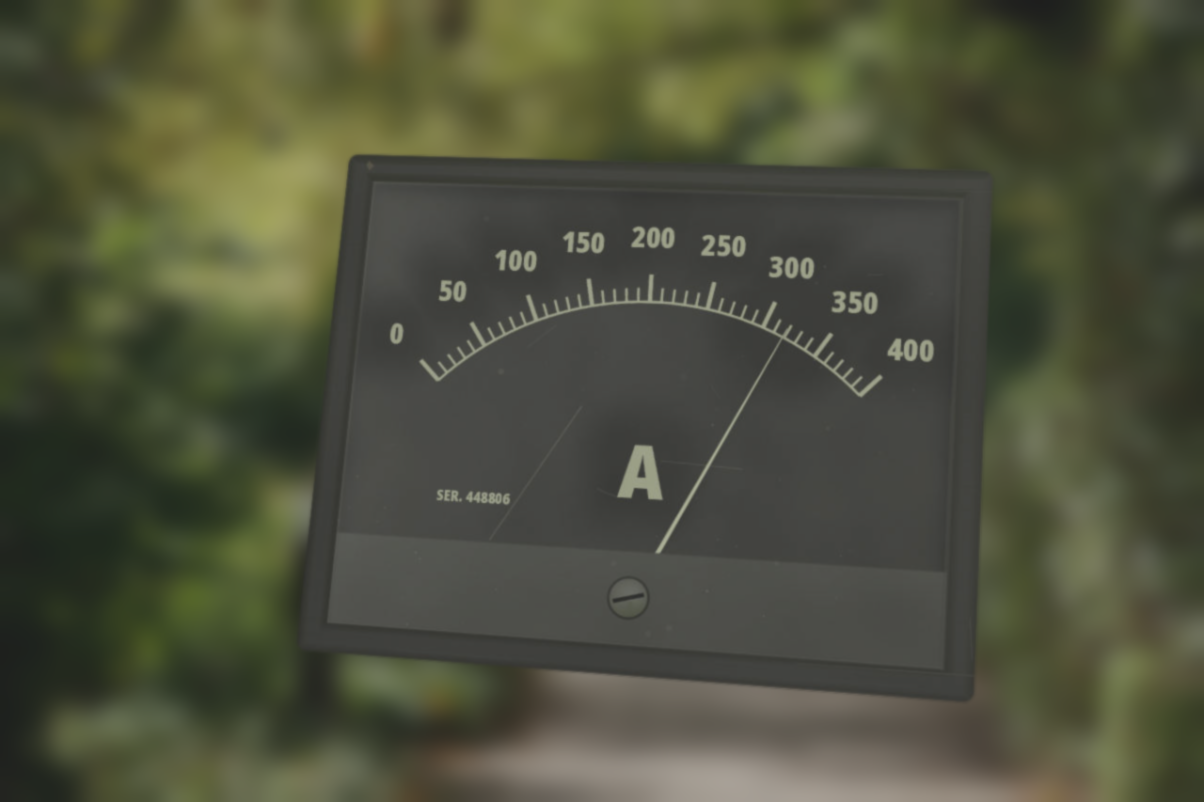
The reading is 320 A
